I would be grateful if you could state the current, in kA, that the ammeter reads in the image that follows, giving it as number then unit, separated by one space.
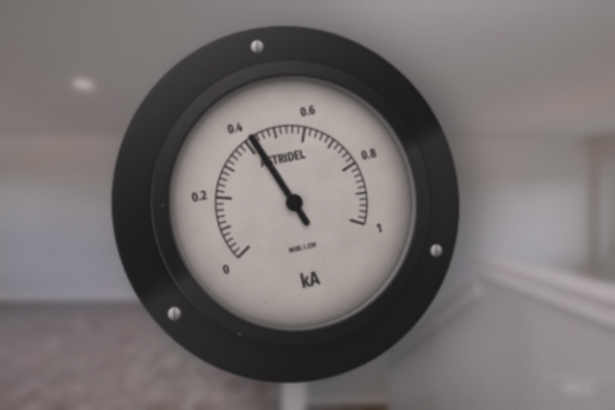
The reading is 0.42 kA
